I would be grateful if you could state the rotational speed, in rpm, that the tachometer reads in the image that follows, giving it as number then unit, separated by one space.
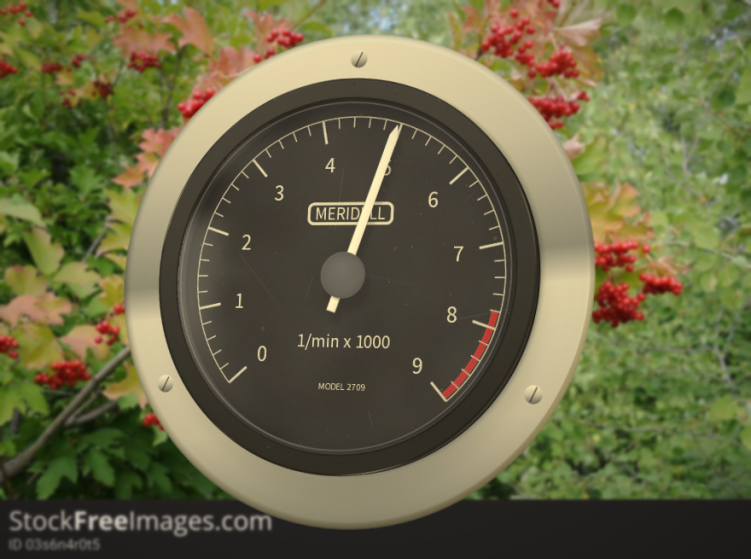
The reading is 5000 rpm
